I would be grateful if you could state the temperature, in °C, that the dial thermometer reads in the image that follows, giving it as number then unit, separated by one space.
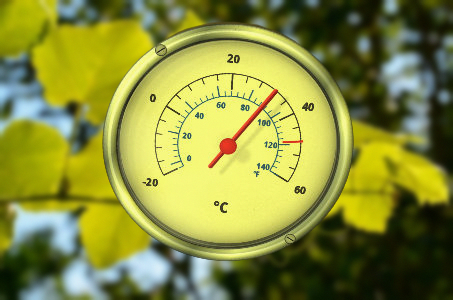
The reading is 32 °C
